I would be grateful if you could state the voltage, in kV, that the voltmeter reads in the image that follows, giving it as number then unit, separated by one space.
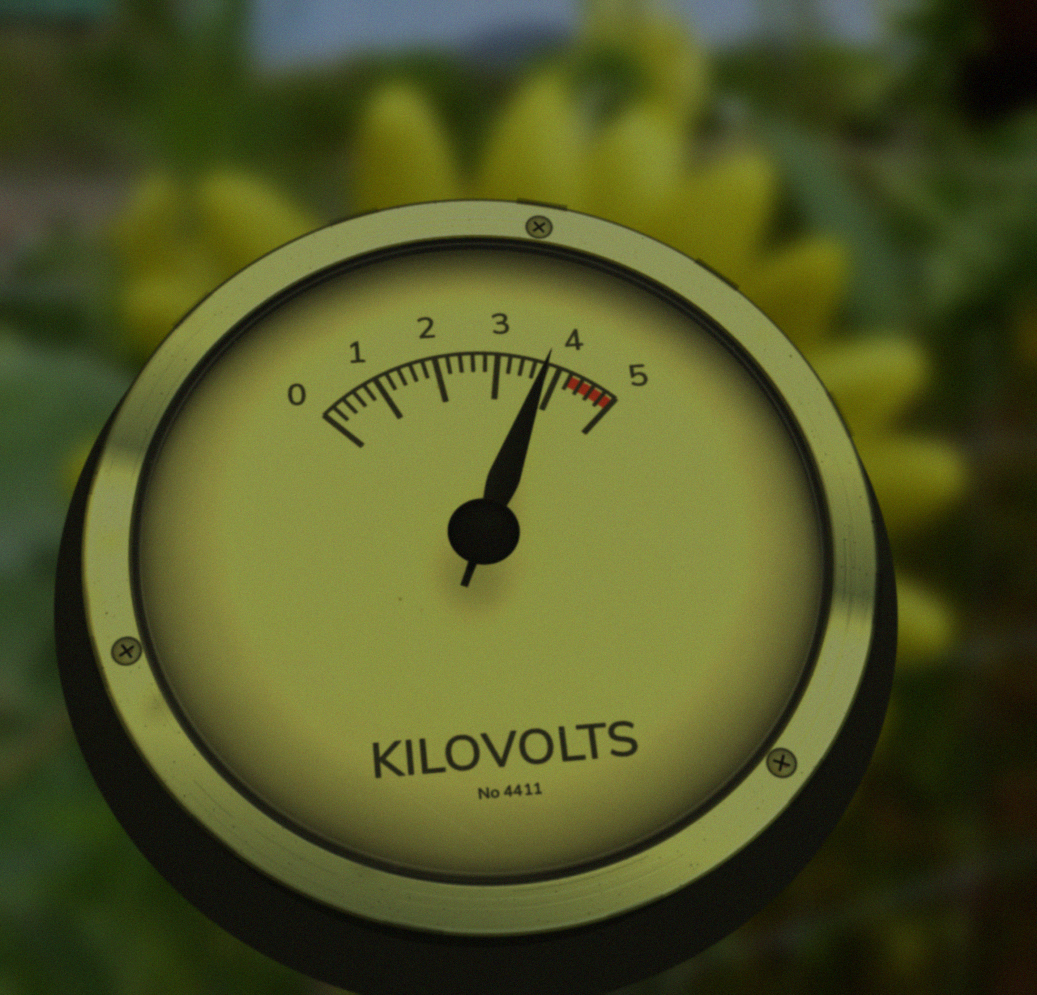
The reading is 3.8 kV
